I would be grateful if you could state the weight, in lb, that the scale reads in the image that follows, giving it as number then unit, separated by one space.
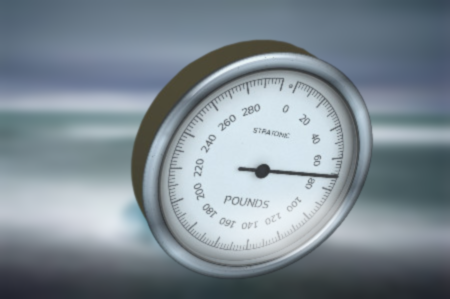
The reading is 70 lb
